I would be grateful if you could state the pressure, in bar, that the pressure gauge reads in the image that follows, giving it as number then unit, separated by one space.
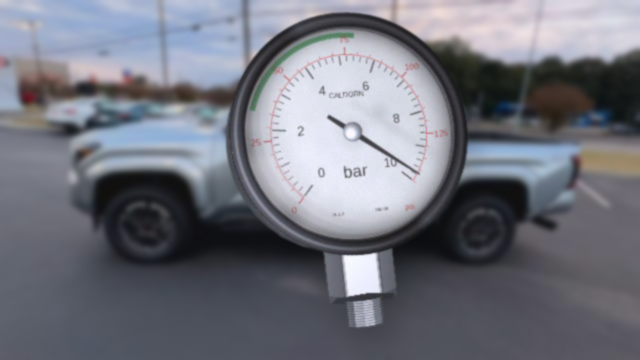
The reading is 9.8 bar
